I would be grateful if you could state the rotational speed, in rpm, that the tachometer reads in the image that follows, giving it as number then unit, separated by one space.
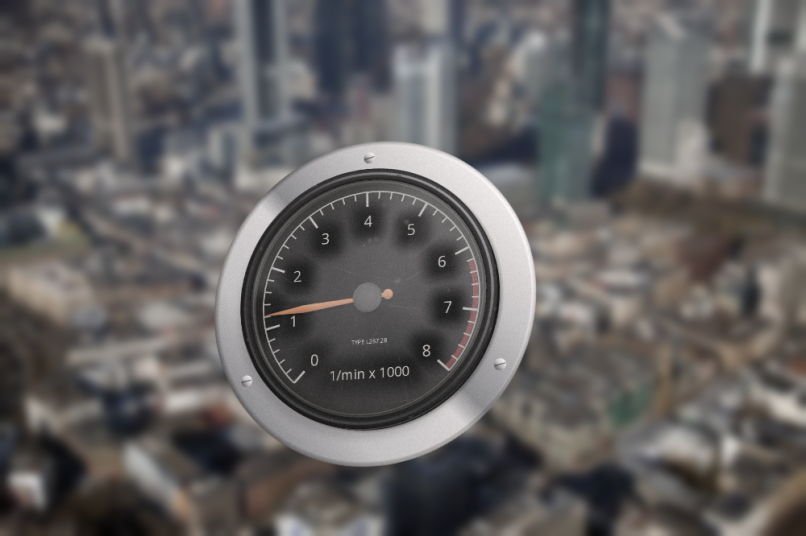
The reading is 1200 rpm
